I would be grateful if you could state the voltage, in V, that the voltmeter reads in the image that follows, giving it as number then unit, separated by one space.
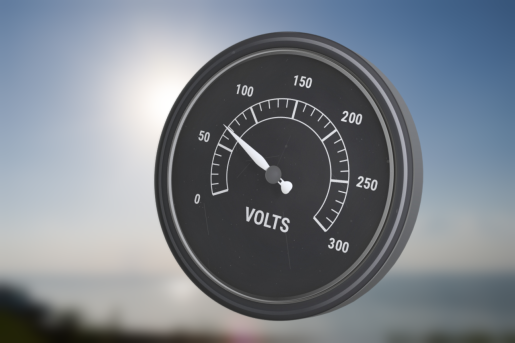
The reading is 70 V
